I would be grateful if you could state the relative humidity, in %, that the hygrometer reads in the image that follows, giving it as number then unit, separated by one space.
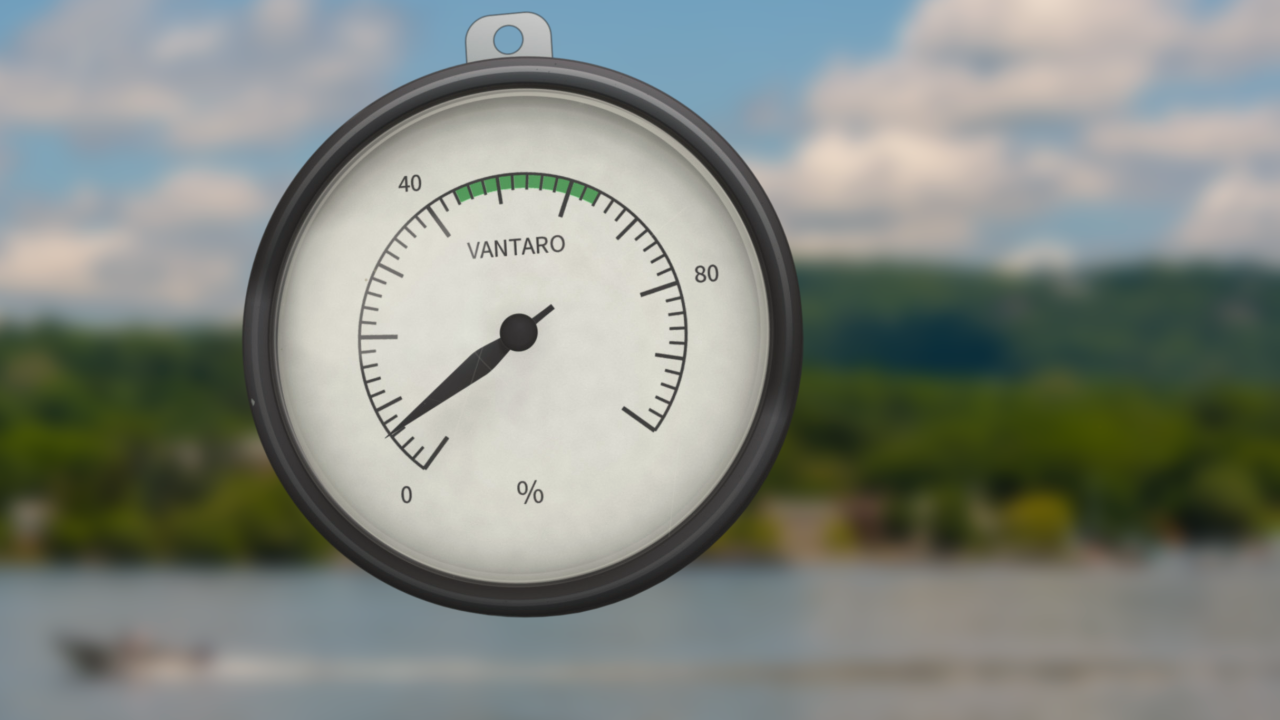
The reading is 6 %
